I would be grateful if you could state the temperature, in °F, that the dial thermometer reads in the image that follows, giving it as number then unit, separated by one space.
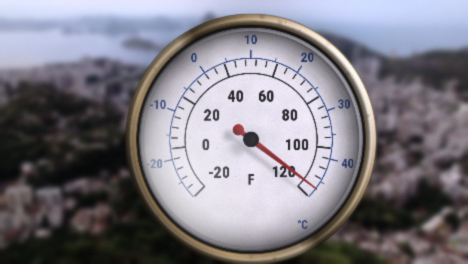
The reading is 116 °F
